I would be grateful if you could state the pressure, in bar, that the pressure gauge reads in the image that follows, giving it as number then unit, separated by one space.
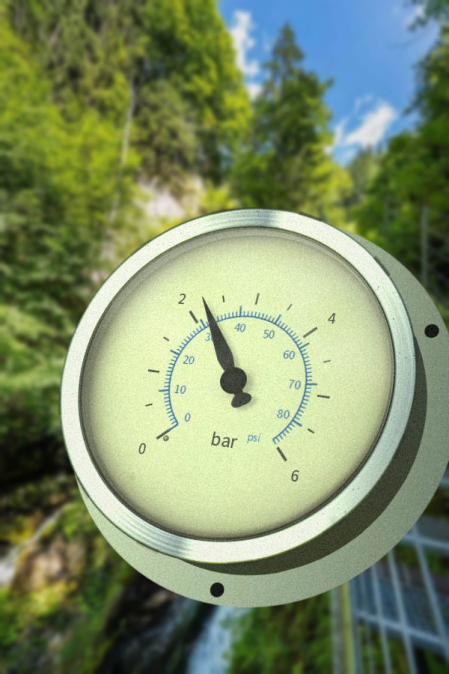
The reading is 2.25 bar
